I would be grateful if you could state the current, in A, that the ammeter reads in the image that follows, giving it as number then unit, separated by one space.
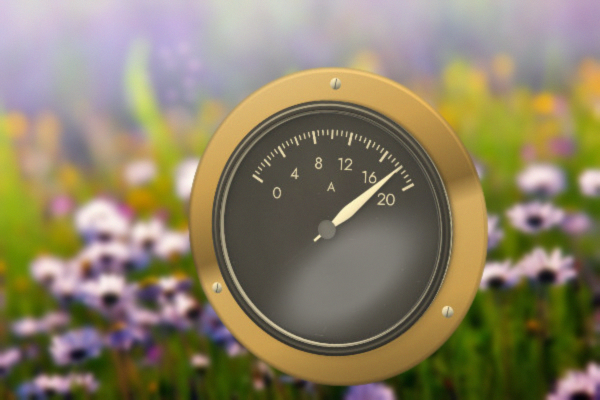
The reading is 18 A
